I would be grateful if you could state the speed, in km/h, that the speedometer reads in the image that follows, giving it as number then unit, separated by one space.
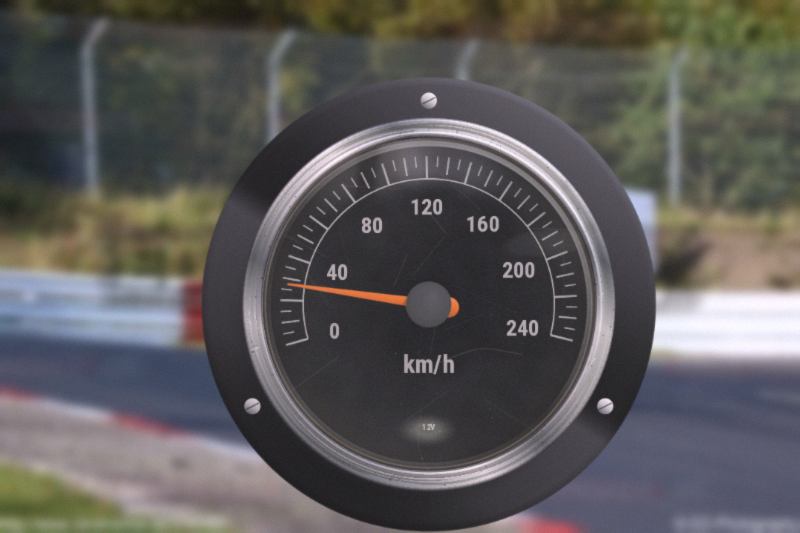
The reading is 27.5 km/h
